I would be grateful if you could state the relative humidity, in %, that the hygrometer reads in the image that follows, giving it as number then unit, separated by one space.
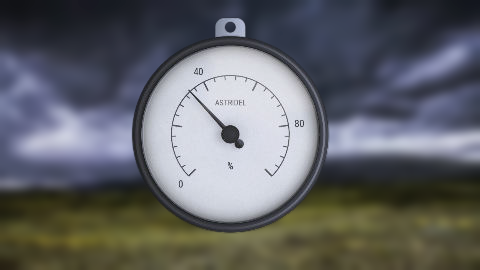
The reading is 34 %
